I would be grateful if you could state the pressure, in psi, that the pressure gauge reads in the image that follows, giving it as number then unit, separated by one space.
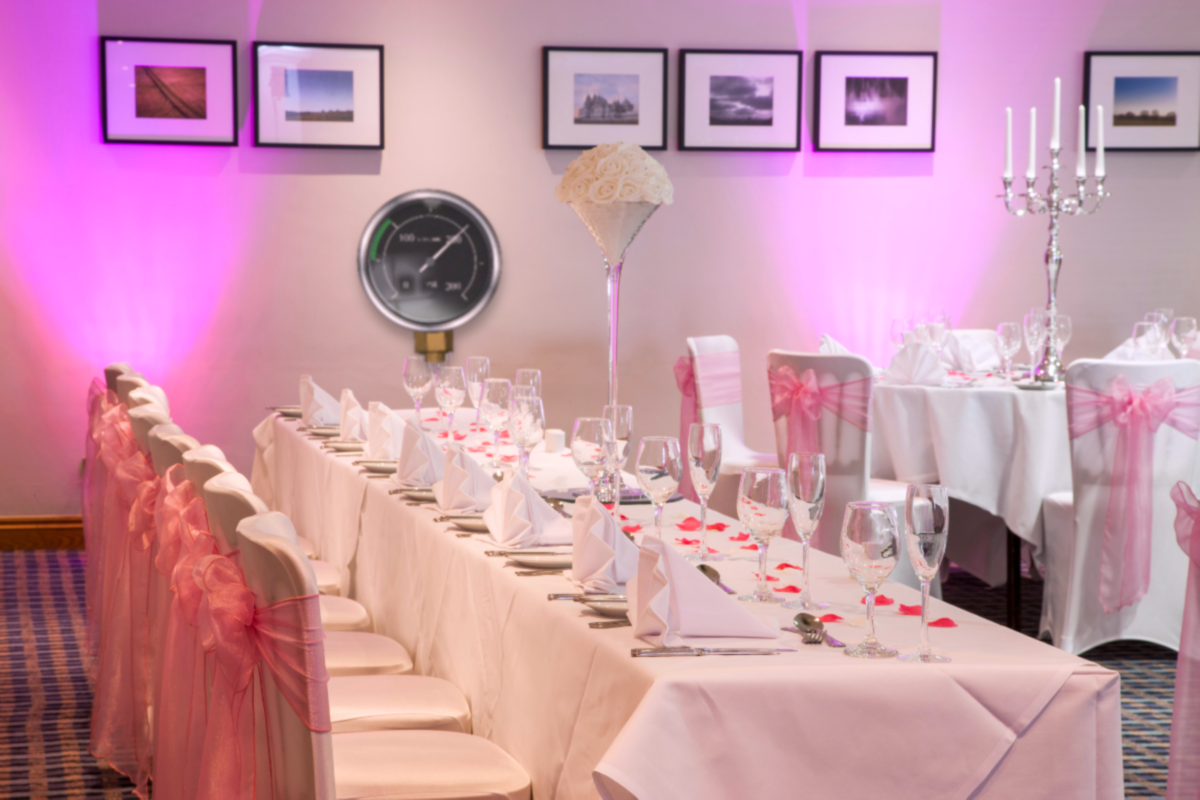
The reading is 200 psi
